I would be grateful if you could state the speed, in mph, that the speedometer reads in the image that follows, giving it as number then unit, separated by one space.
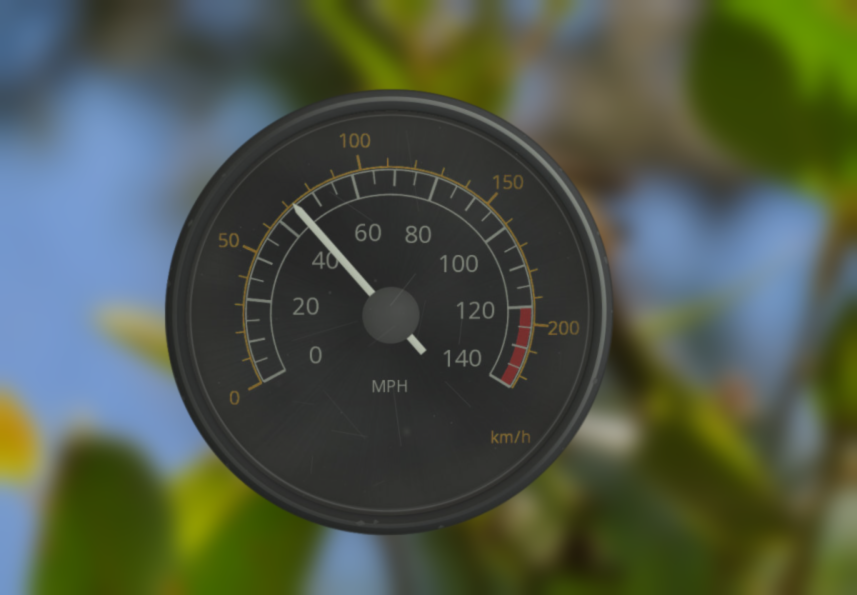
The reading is 45 mph
